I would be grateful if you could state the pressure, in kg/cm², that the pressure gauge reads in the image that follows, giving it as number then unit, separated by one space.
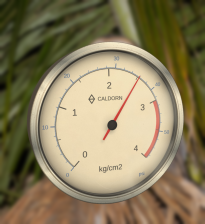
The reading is 2.5 kg/cm²
